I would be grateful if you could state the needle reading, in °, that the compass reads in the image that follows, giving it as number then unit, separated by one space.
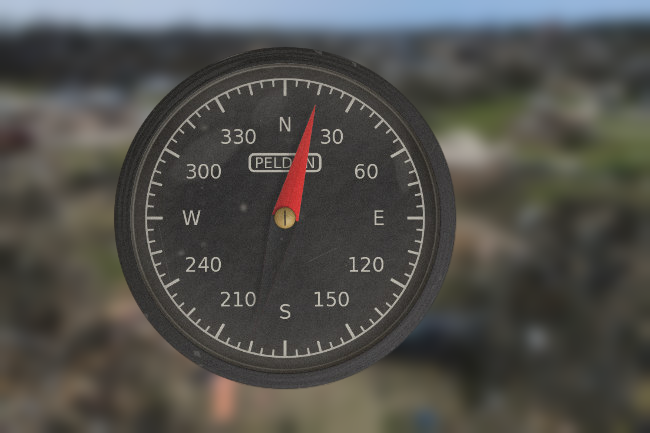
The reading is 15 °
